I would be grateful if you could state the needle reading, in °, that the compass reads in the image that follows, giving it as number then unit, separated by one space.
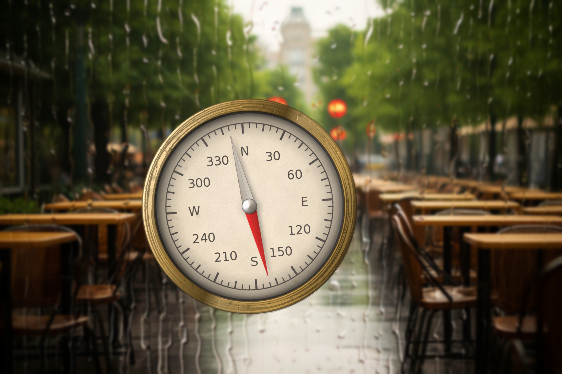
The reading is 170 °
